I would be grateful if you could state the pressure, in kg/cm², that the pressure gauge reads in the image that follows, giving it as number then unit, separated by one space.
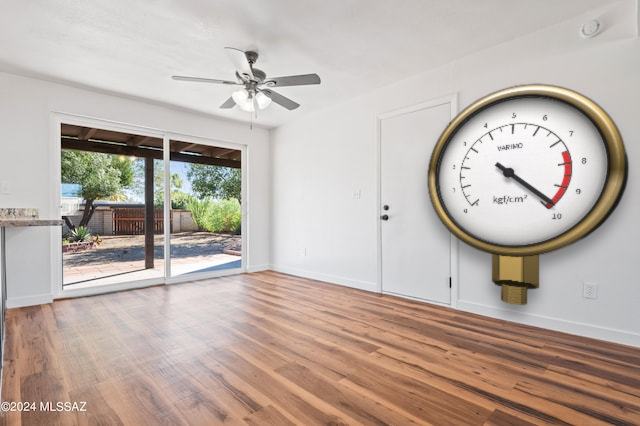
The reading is 9.75 kg/cm²
